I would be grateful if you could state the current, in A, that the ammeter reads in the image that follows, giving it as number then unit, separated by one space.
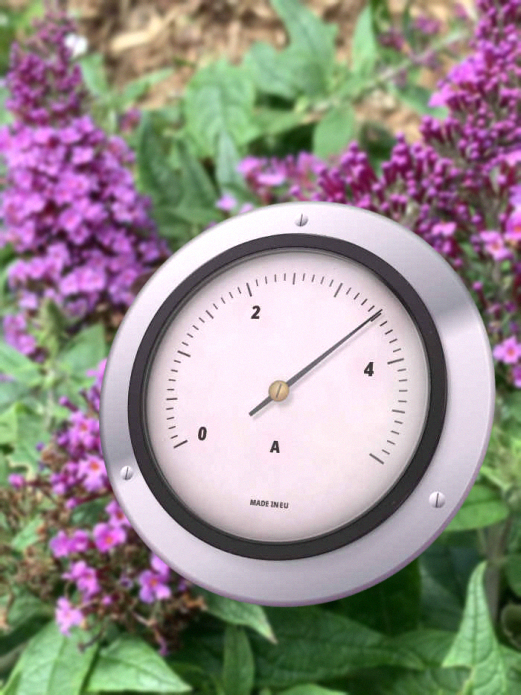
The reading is 3.5 A
